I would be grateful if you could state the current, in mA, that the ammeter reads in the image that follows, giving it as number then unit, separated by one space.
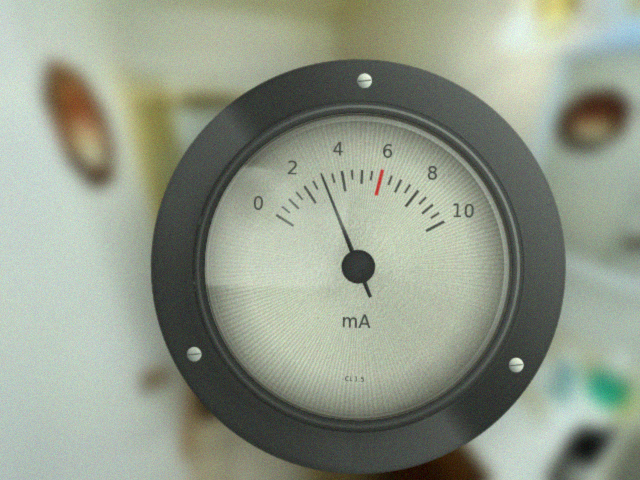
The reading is 3 mA
